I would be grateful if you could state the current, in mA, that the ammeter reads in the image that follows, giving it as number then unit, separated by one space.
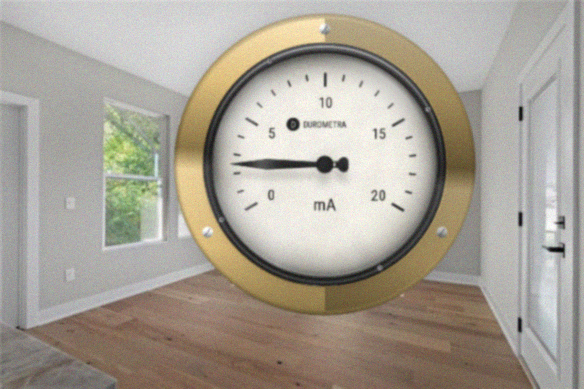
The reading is 2.5 mA
